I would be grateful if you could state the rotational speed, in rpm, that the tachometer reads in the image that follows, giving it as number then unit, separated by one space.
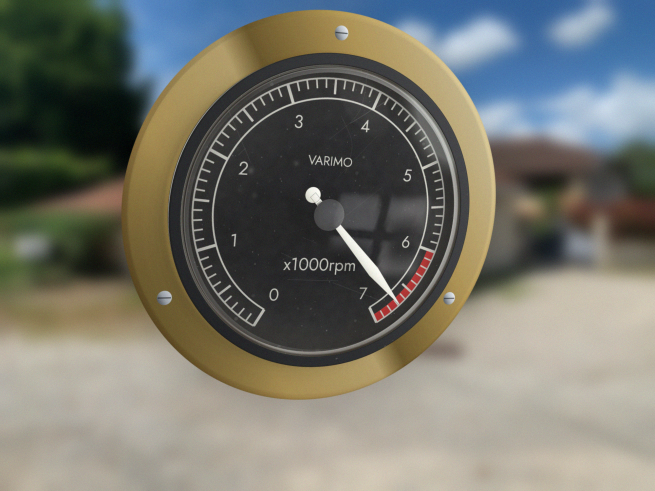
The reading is 6700 rpm
